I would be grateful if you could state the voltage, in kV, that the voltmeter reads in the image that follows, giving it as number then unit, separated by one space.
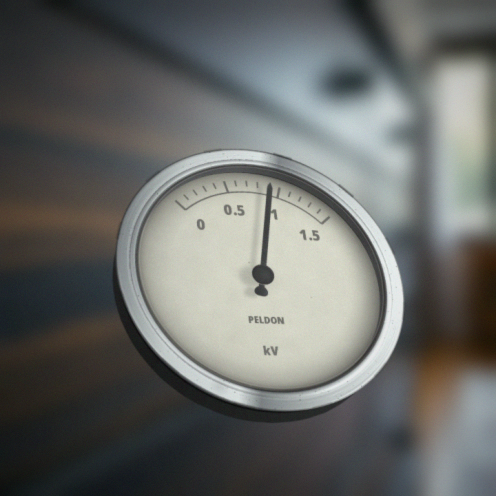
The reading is 0.9 kV
